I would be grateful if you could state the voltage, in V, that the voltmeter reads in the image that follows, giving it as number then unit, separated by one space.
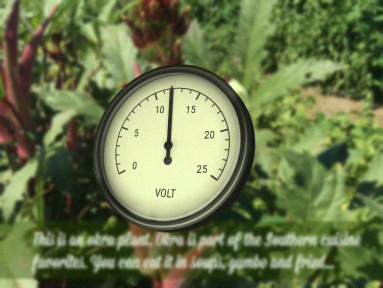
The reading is 12 V
